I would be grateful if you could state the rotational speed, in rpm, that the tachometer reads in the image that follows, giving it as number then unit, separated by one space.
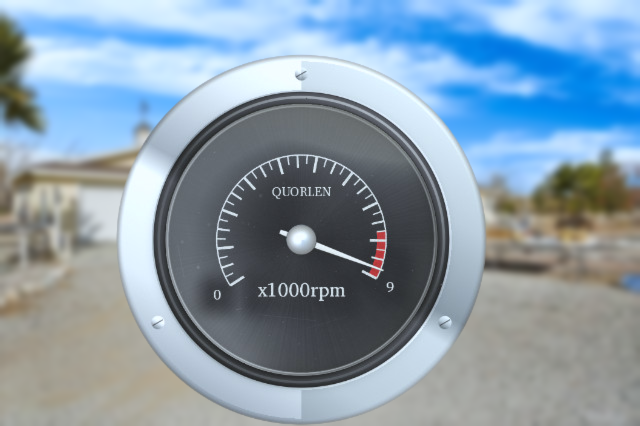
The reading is 8750 rpm
